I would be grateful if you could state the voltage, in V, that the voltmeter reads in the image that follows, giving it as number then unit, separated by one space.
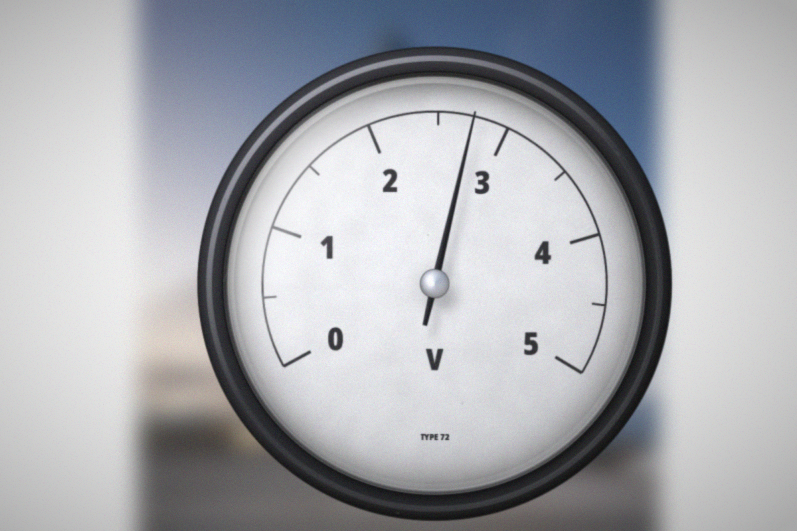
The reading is 2.75 V
